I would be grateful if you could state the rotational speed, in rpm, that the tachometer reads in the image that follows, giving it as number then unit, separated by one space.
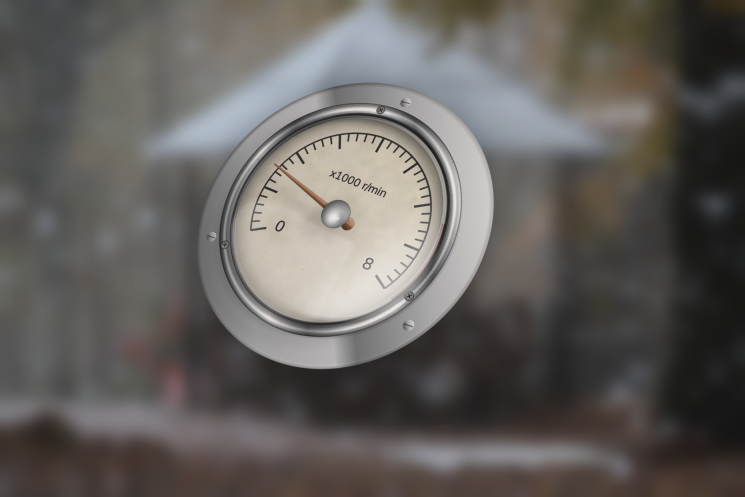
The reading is 1500 rpm
